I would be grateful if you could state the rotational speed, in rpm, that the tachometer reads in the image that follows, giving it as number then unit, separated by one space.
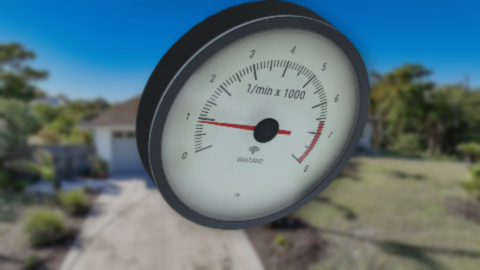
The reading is 1000 rpm
